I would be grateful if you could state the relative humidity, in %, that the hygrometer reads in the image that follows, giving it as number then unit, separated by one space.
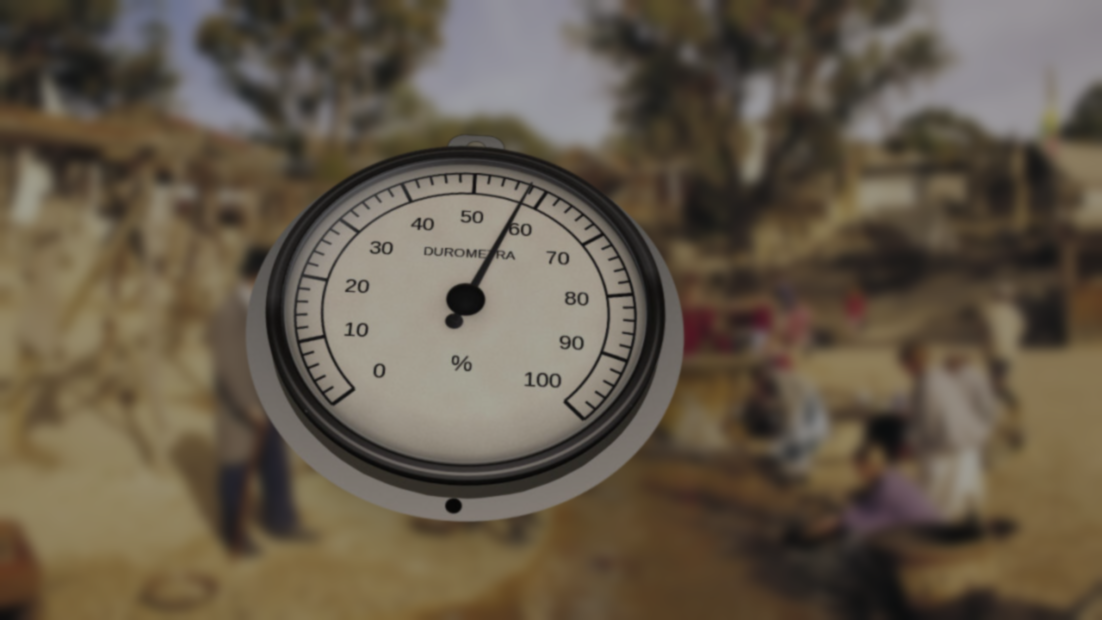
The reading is 58 %
